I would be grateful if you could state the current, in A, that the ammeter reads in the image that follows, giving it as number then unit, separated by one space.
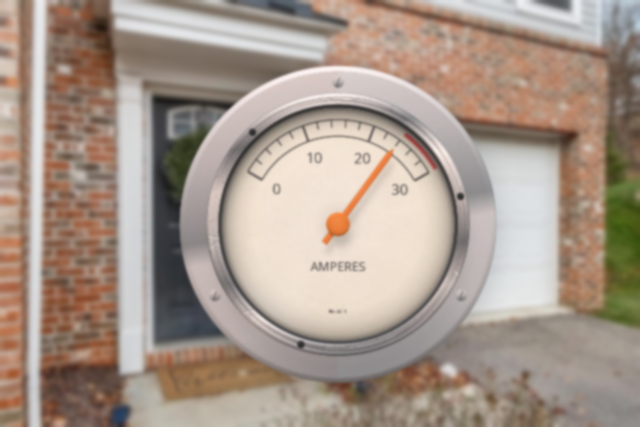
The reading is 24 A
